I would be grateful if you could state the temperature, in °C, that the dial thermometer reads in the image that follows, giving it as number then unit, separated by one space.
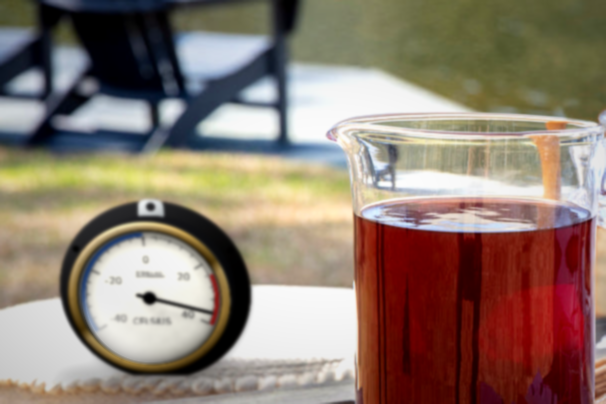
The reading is 36 °C
